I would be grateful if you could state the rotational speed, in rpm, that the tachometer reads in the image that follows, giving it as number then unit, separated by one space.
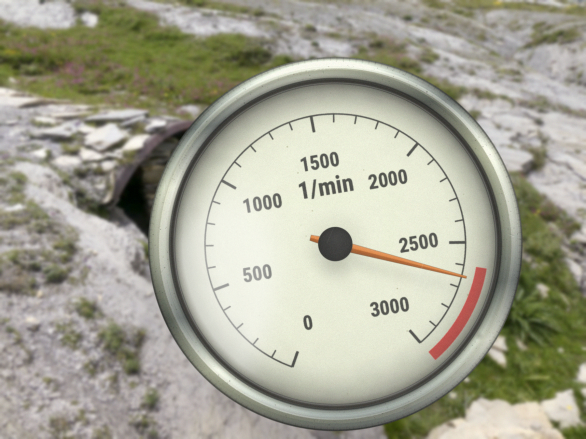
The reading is 2650 rpm
